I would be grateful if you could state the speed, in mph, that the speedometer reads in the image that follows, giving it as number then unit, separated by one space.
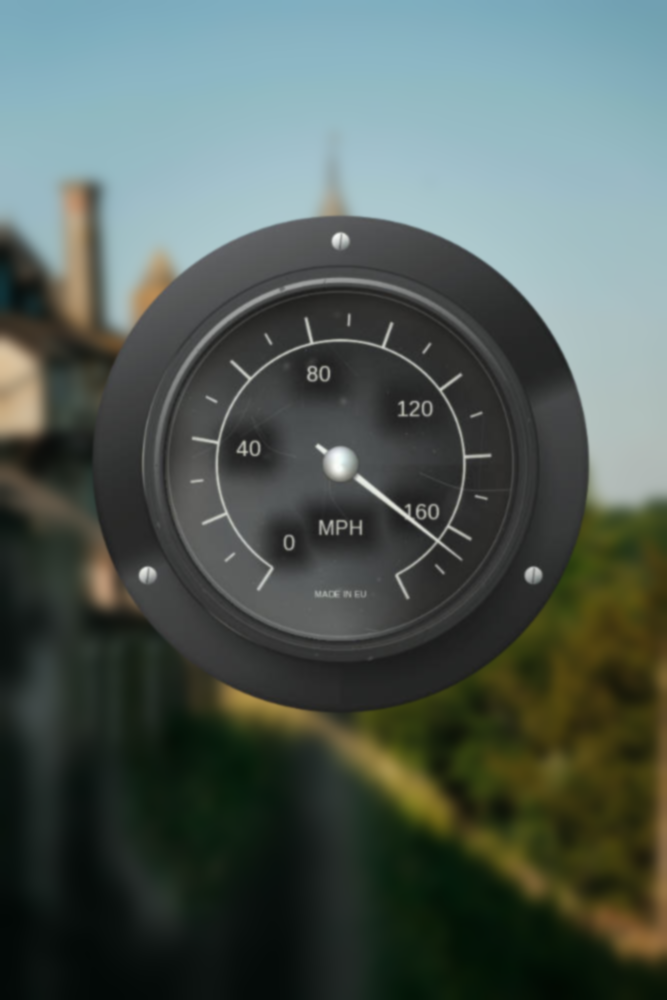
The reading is 165 mph
